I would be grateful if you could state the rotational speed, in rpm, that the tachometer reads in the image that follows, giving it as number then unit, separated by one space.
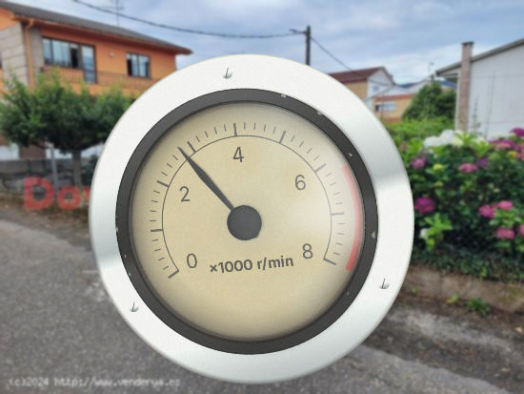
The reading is 2800 rpm
